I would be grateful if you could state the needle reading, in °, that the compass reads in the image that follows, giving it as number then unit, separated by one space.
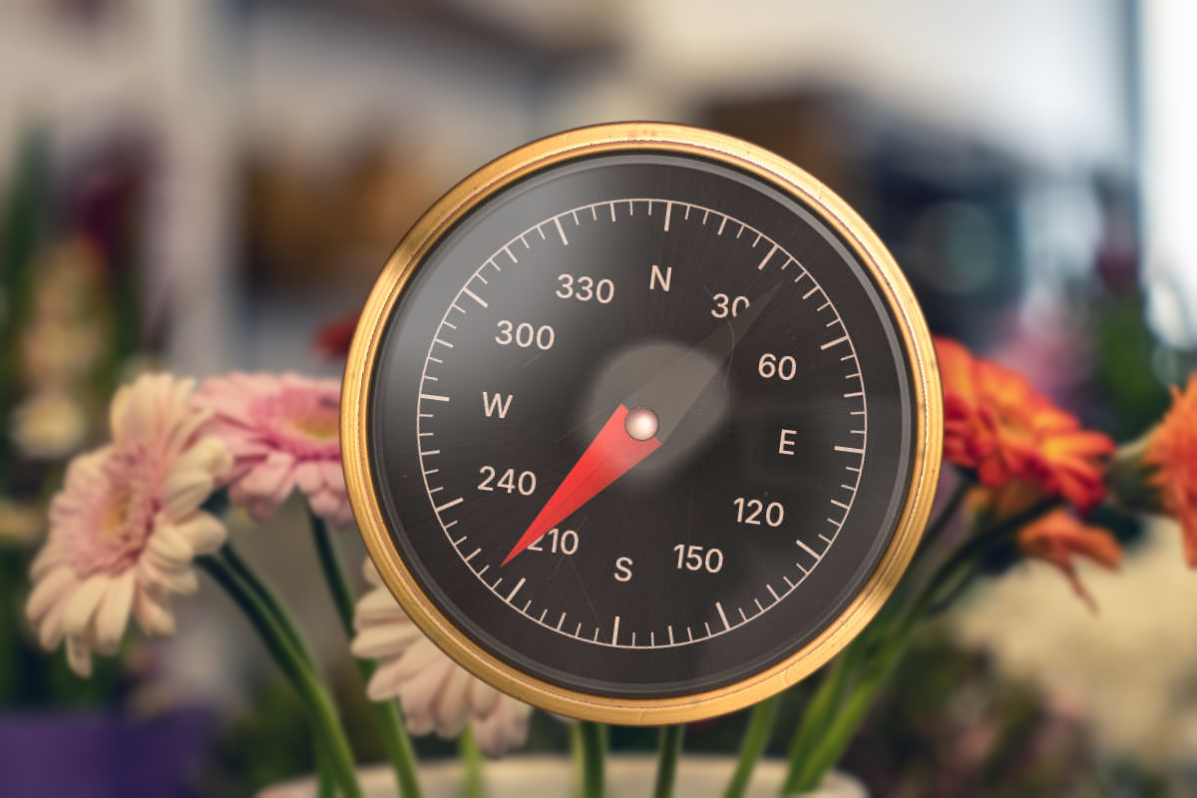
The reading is 217.5 °
